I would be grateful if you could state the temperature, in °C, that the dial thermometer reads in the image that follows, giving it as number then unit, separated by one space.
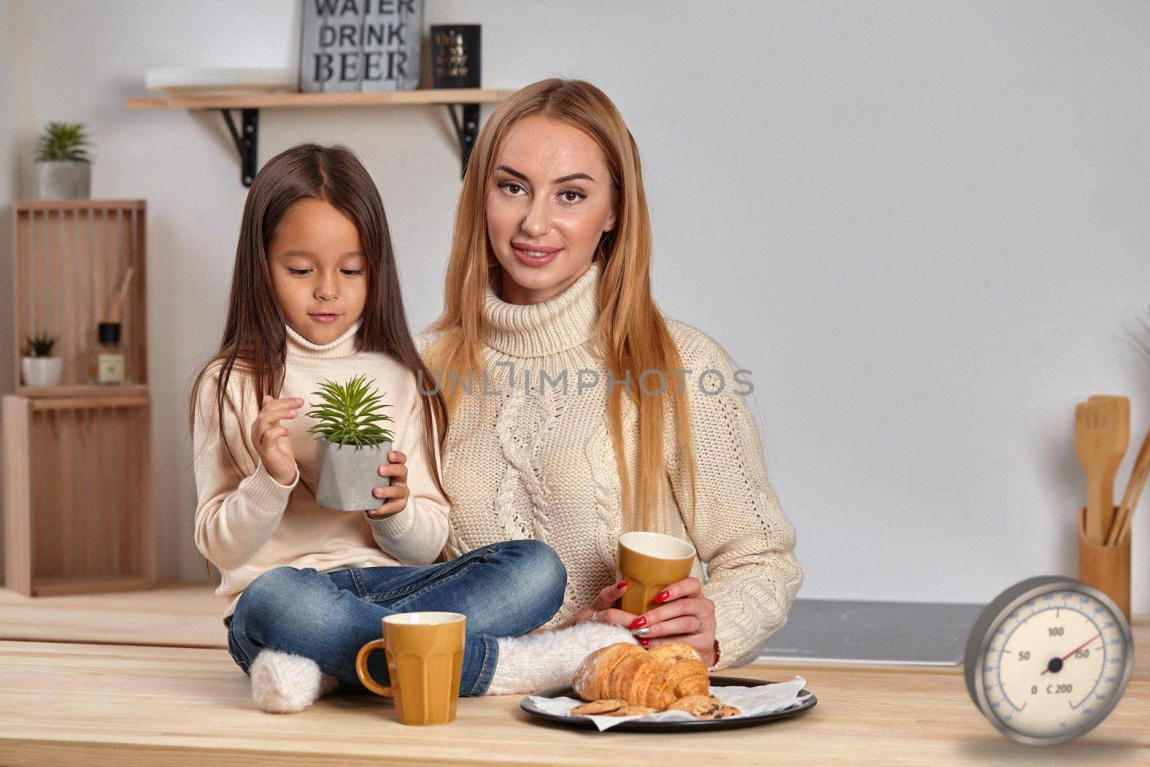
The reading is 137.5 °C
